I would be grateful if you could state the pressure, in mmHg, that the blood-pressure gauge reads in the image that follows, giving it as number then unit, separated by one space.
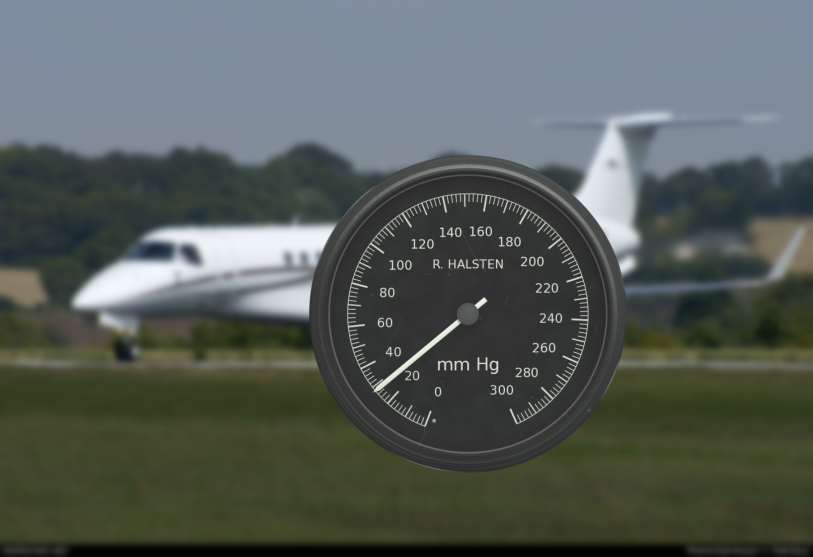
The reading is 28 mmHg
